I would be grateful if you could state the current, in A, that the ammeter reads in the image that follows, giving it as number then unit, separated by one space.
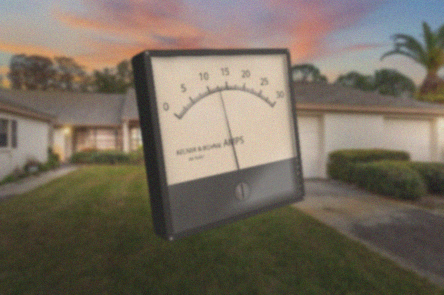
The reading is 12.5 A
